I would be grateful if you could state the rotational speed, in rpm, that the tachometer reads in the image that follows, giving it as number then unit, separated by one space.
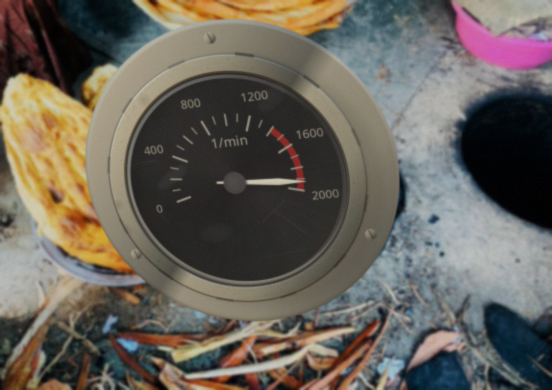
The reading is 1900 rpm
